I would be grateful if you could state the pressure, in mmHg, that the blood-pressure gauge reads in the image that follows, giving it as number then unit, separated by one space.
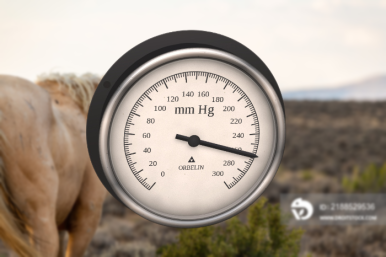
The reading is 260 mmHg
